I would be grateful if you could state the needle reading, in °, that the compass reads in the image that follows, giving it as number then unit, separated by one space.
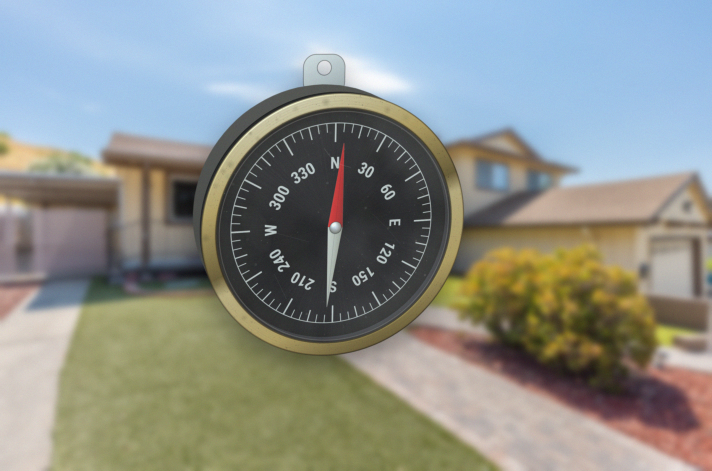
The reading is 5 °
